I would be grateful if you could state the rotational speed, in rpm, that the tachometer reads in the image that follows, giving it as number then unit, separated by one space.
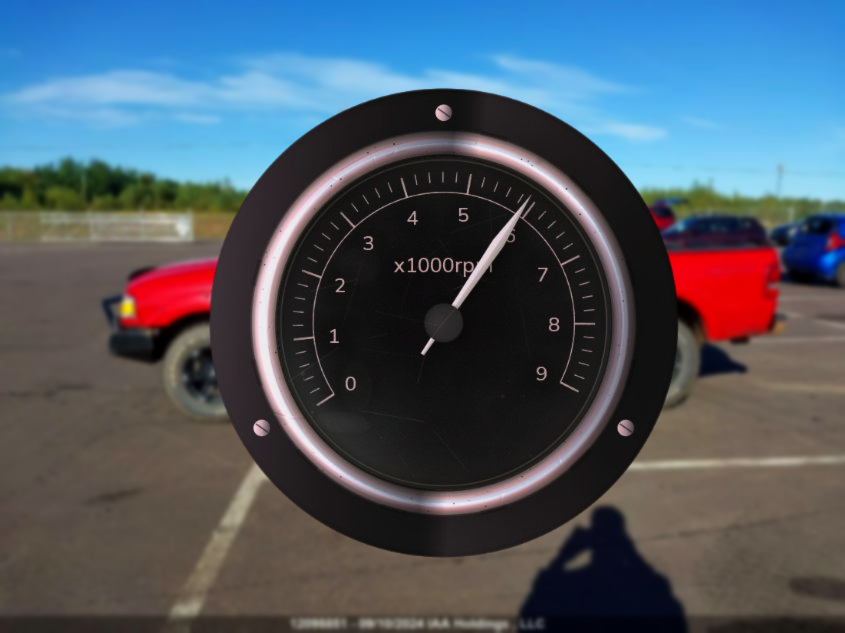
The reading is 5900 rpm
